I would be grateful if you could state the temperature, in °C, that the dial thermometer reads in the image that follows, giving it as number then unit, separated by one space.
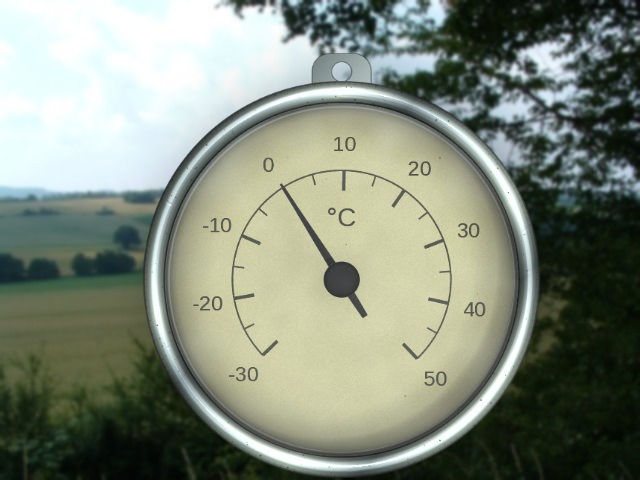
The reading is 0 °C
